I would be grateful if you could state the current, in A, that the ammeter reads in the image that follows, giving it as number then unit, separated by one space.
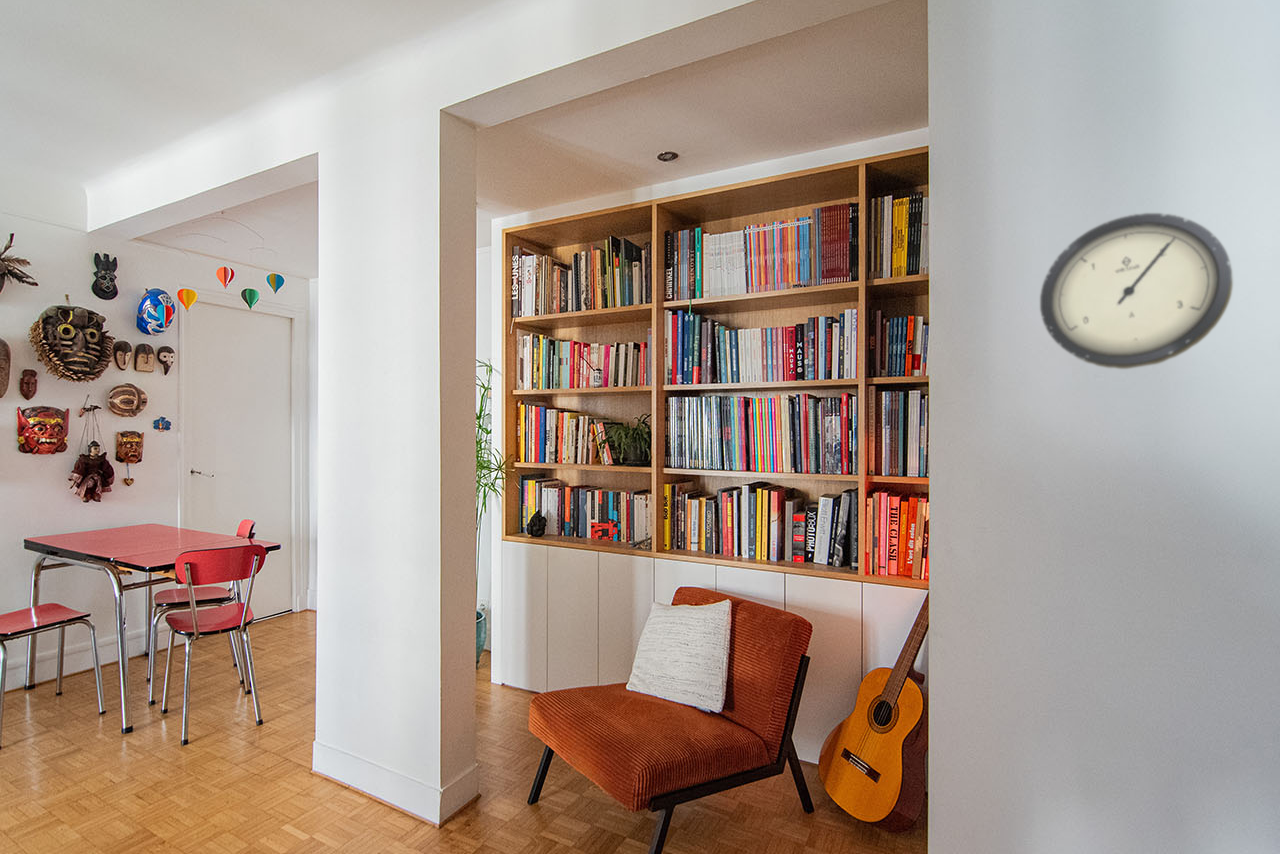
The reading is 2 A
